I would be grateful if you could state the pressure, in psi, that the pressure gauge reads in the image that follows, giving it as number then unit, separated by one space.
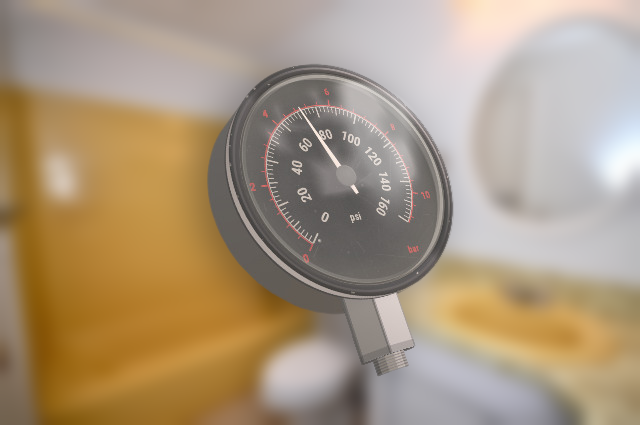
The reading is 70 psi
